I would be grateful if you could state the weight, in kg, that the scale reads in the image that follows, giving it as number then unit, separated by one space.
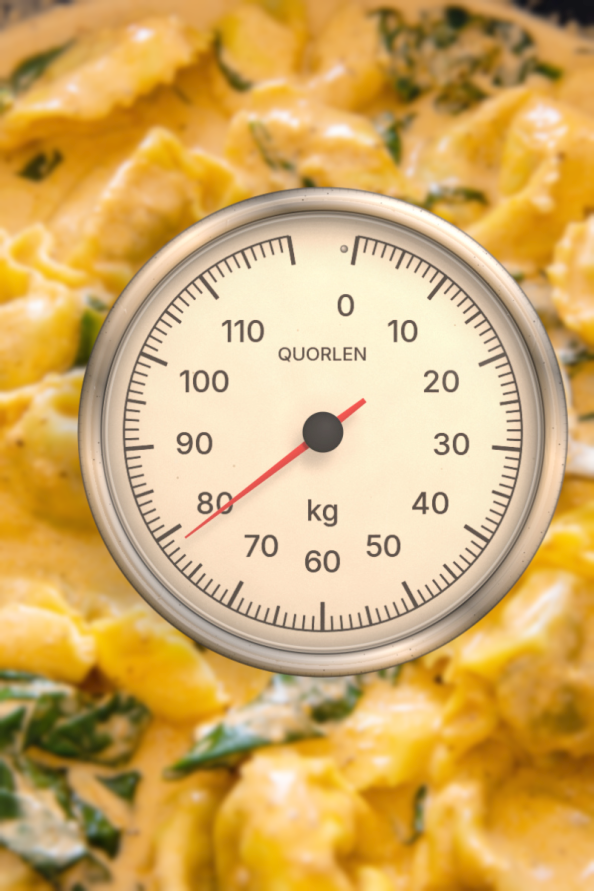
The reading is 78.5 kg
